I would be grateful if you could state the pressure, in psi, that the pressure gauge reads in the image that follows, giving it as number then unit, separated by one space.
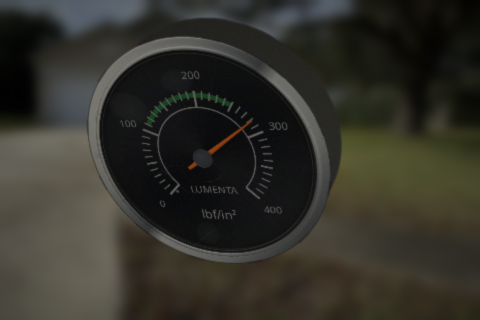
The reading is 280 psi
